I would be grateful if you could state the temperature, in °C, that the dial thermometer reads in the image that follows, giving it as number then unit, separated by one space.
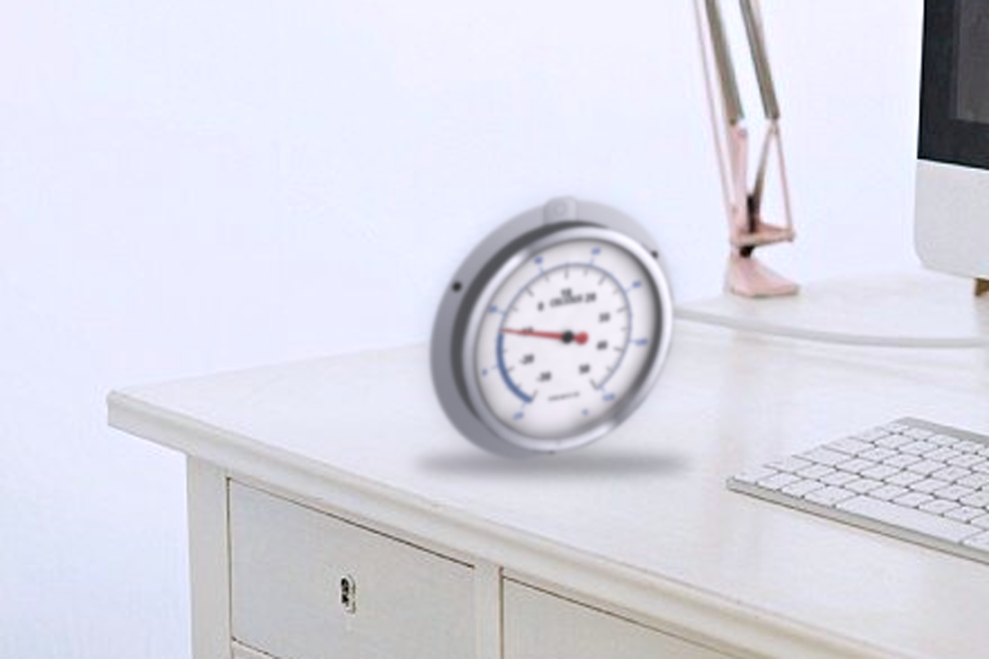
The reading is -10 °C
